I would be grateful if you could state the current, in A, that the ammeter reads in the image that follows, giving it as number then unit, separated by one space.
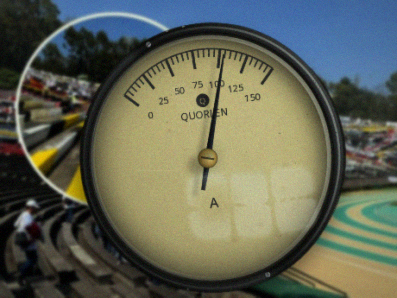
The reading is 105 A
